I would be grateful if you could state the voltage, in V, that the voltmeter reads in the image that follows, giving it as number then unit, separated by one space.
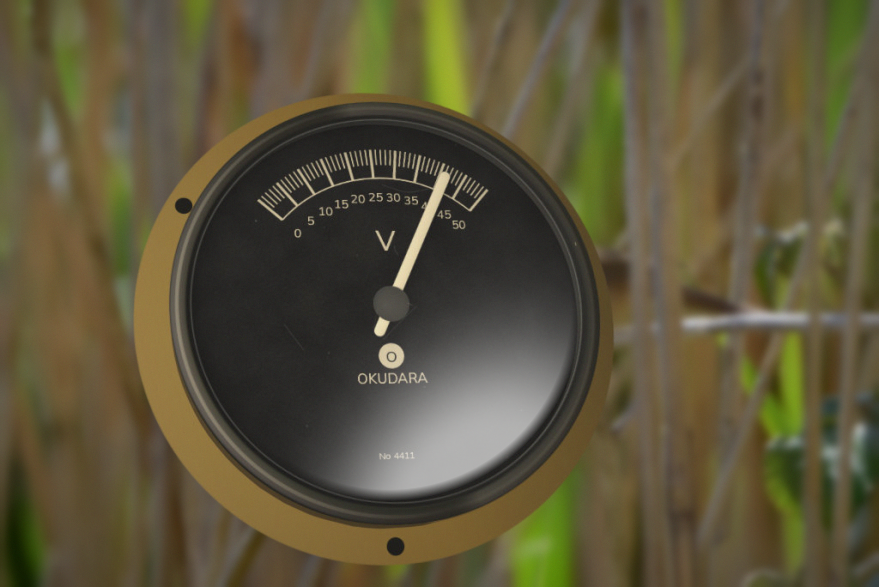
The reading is 41 V
